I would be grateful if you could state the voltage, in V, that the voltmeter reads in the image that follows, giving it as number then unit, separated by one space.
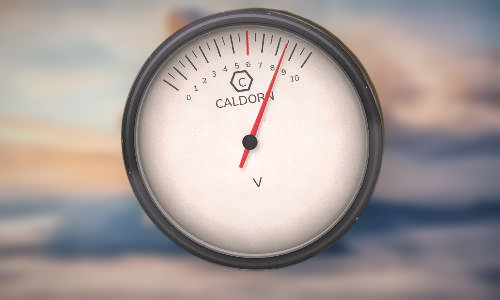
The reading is 8.5 V
